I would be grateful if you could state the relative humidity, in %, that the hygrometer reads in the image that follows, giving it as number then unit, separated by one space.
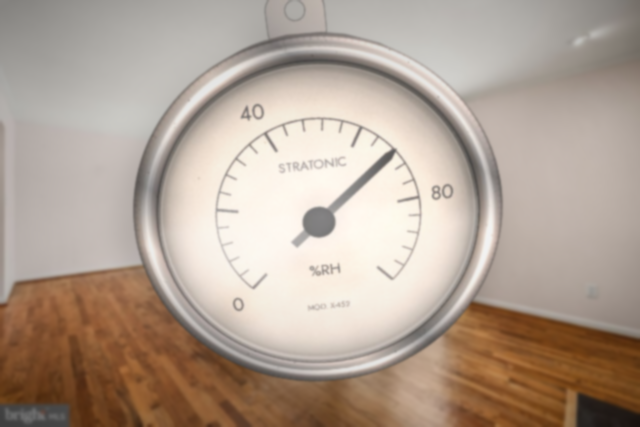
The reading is 68 %
